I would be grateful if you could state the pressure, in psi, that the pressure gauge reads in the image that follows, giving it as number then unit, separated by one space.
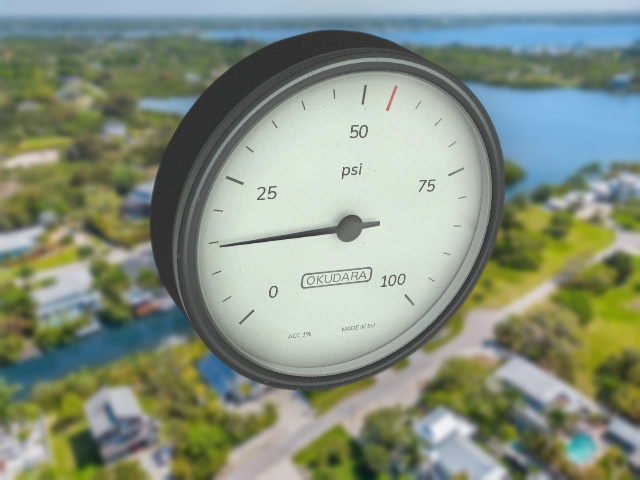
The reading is 15 psi
